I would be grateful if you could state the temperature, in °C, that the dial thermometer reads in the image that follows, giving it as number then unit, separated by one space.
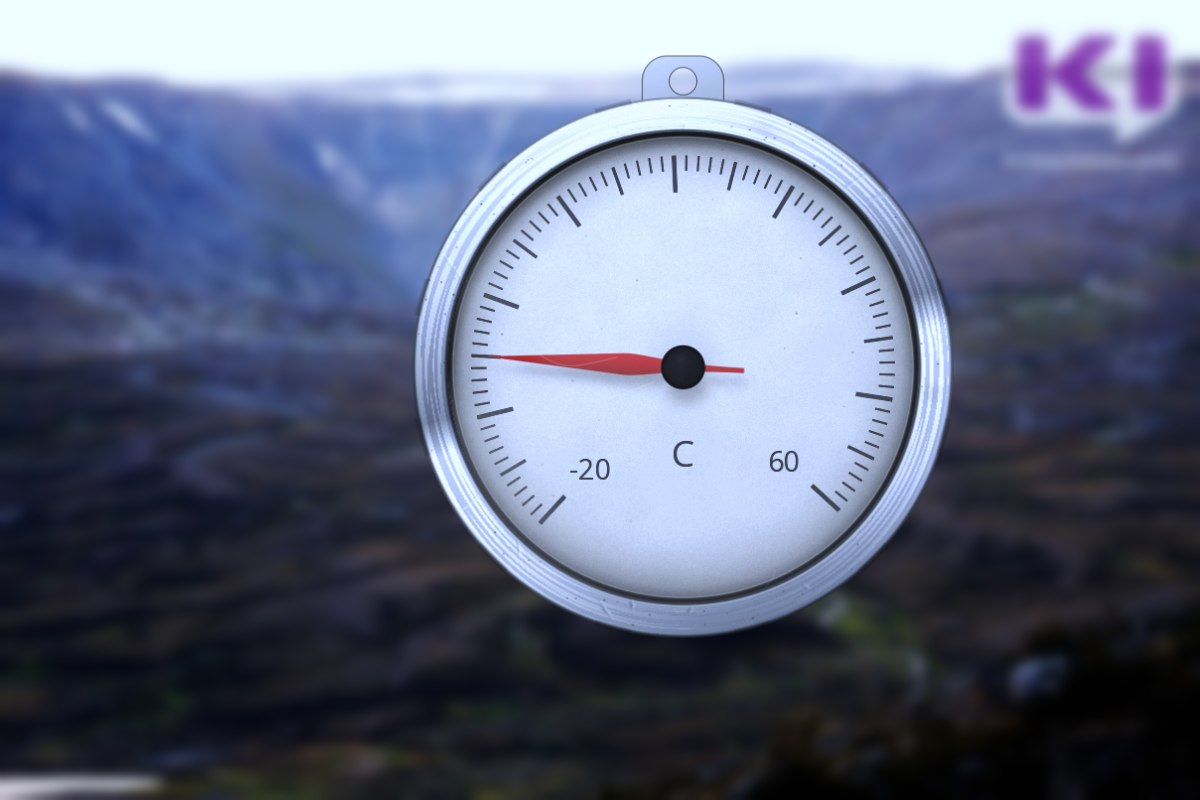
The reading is -5 °C
